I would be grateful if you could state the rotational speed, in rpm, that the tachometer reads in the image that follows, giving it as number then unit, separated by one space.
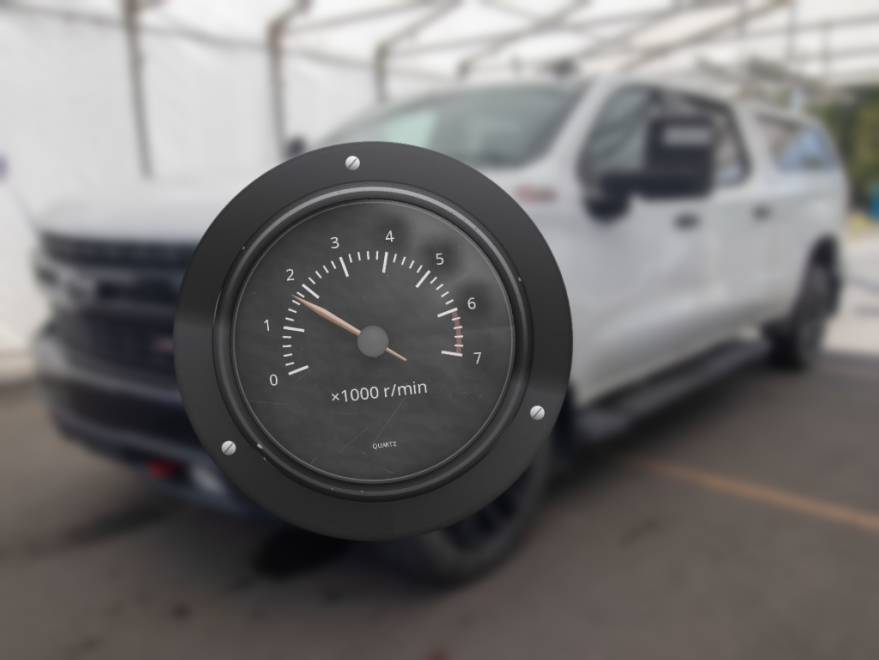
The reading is 1700 rpm
